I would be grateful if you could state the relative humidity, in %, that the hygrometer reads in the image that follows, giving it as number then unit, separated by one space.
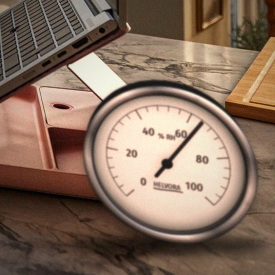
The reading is 64 %
